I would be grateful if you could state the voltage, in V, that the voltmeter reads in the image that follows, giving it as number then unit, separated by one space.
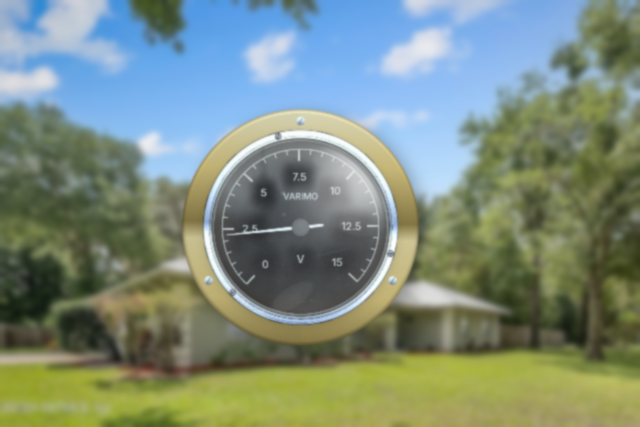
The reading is 2.25 V
